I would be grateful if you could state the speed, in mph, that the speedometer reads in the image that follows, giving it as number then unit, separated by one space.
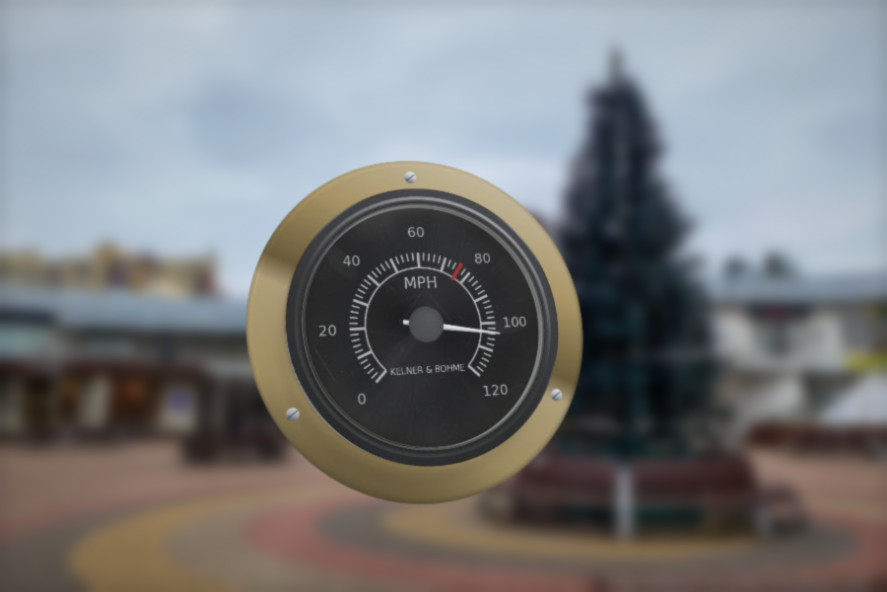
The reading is 104 mph
